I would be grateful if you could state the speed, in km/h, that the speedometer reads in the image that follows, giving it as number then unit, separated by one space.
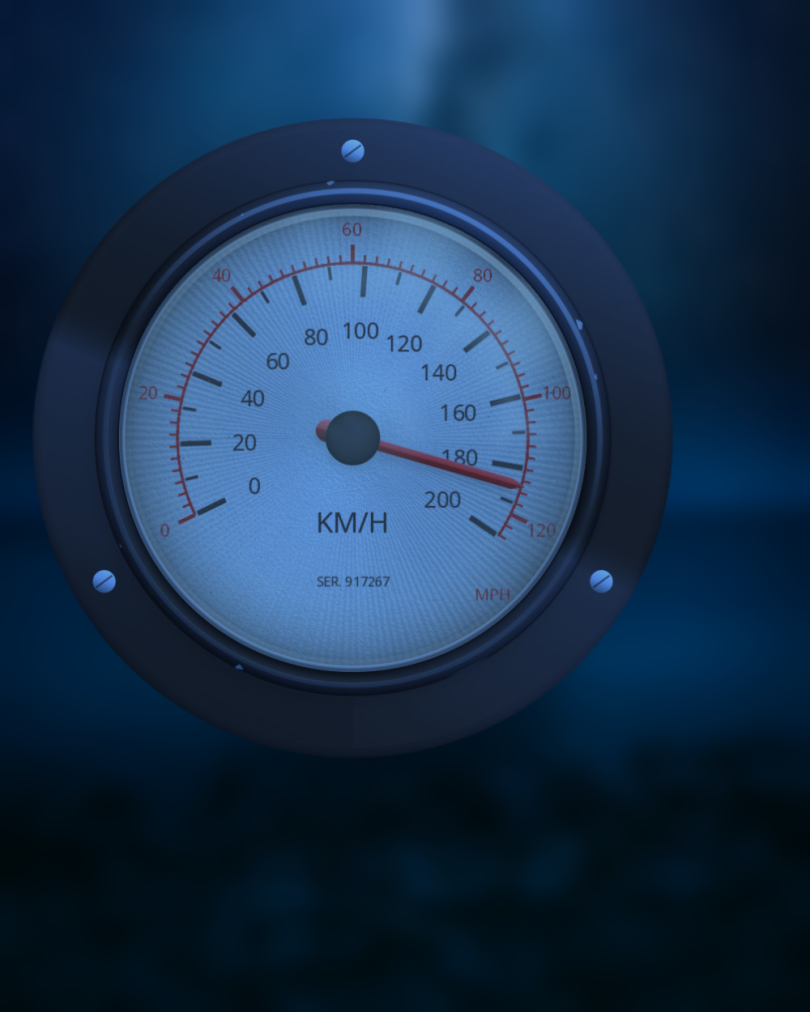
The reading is 185 km/h
